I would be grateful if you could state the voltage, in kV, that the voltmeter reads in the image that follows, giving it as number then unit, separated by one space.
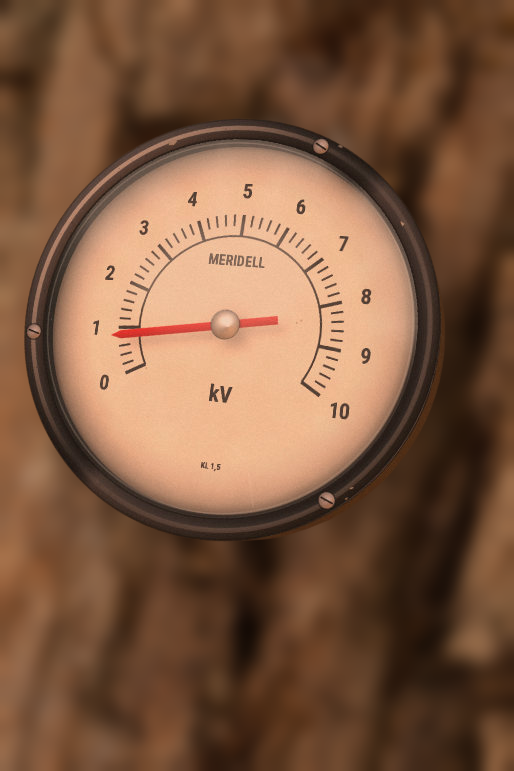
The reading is 0.8 kV
